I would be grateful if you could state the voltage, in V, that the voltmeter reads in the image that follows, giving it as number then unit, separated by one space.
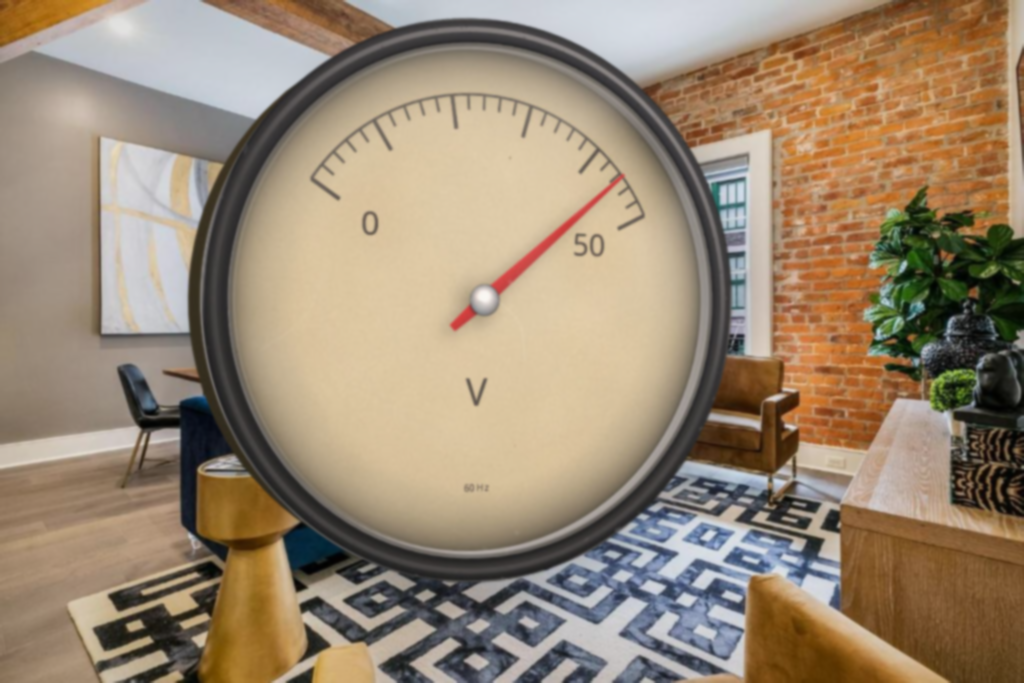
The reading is 44 V
